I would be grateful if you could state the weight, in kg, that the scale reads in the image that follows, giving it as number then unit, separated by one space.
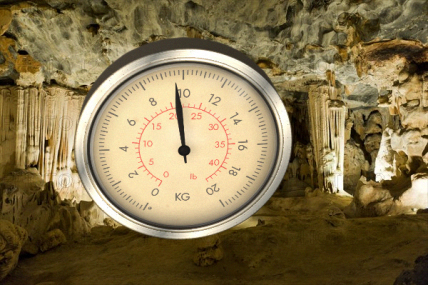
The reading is 9.6 kg
